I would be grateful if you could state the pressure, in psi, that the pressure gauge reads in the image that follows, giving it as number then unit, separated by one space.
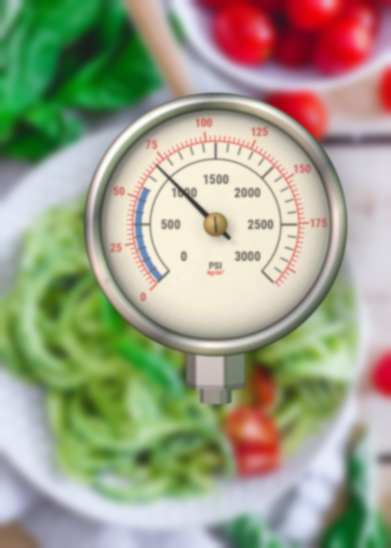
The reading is 1000 psi
